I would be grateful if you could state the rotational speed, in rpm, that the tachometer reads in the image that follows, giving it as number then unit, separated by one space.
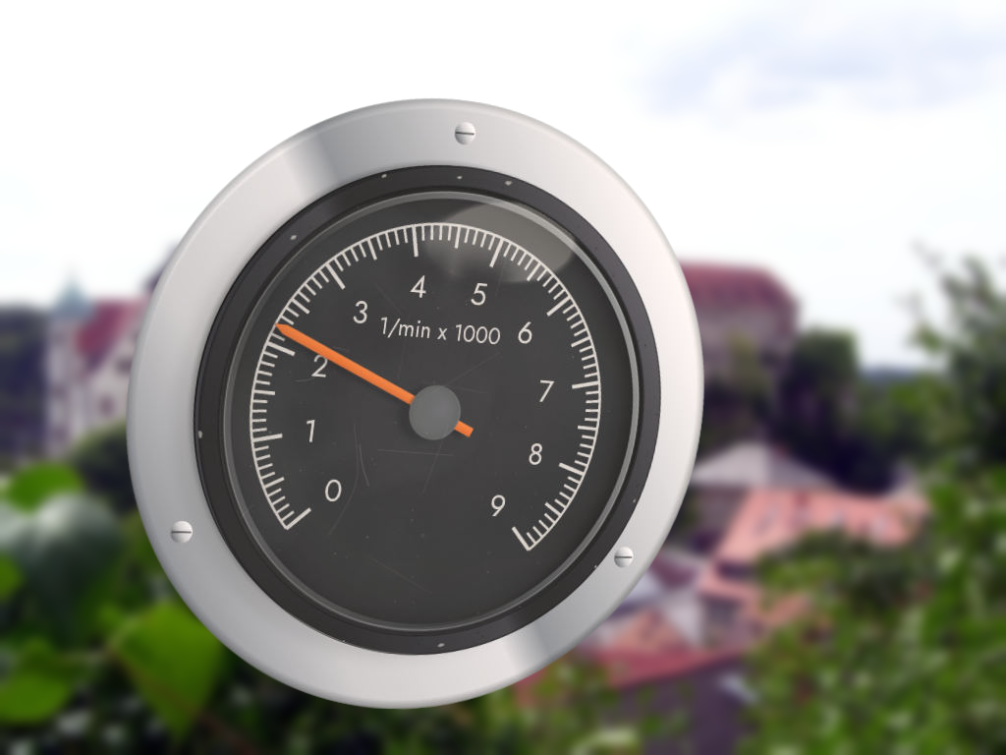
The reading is 2200 rpm
